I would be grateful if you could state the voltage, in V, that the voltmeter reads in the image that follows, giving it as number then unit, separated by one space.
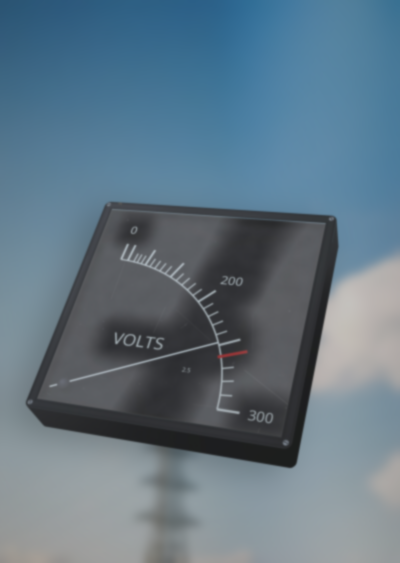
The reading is 250 V
